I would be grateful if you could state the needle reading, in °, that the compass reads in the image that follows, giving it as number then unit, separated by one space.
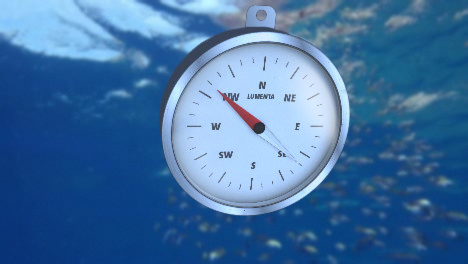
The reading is 310 °
